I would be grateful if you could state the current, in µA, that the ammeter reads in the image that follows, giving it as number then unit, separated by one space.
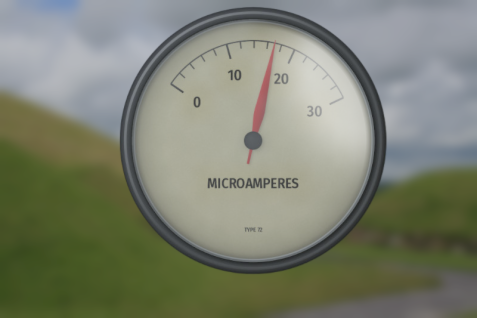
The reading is 17 µA
